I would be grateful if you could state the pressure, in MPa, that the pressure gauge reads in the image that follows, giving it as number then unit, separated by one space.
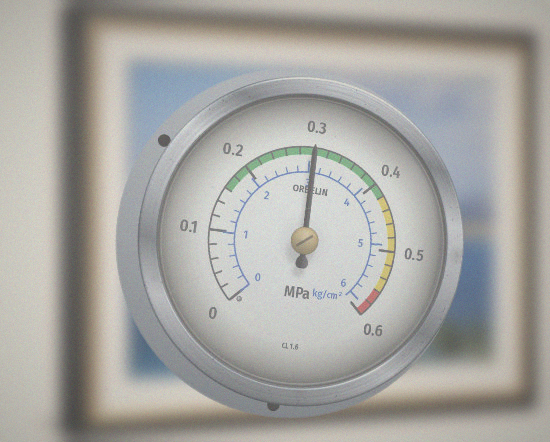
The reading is 0.3 MPa
